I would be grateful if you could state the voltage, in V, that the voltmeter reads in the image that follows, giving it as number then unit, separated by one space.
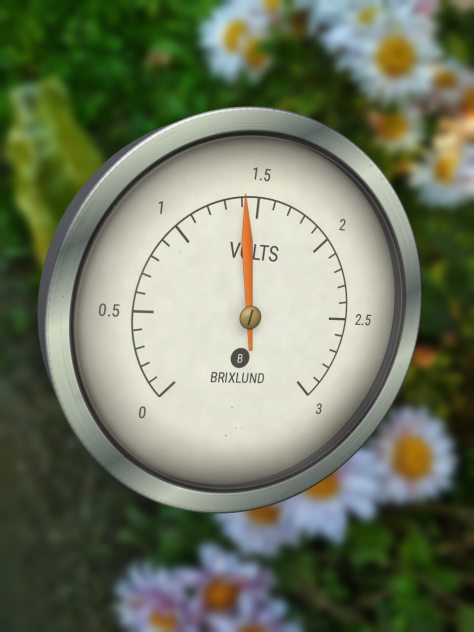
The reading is 1.4 V
